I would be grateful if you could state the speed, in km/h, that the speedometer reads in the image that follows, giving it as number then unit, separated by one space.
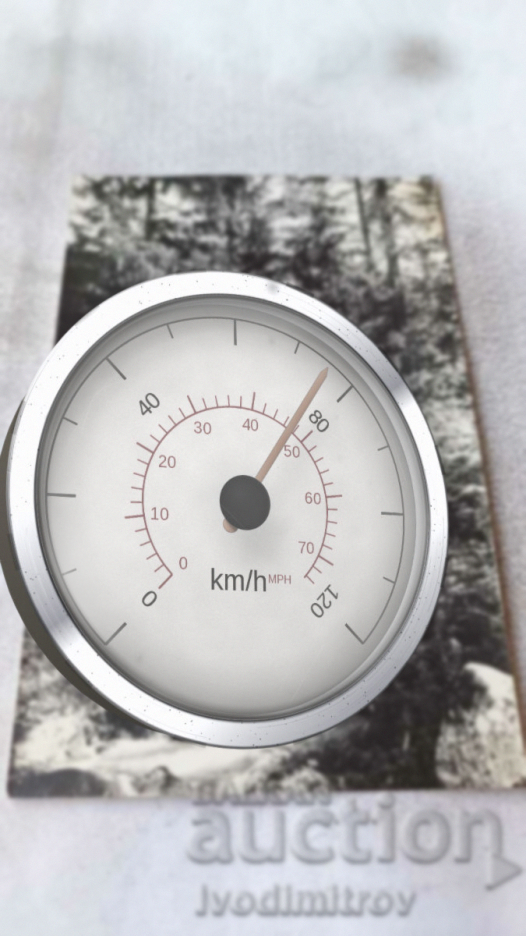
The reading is 75 km/h
